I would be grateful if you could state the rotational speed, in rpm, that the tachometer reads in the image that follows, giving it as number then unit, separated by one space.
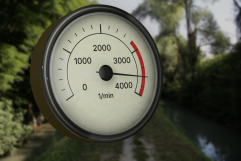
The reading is 3600 rpm
